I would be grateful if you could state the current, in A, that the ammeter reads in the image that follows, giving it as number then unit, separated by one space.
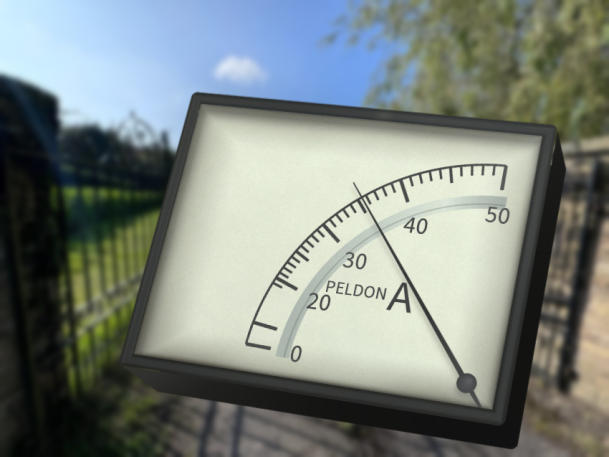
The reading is 35.5 A
